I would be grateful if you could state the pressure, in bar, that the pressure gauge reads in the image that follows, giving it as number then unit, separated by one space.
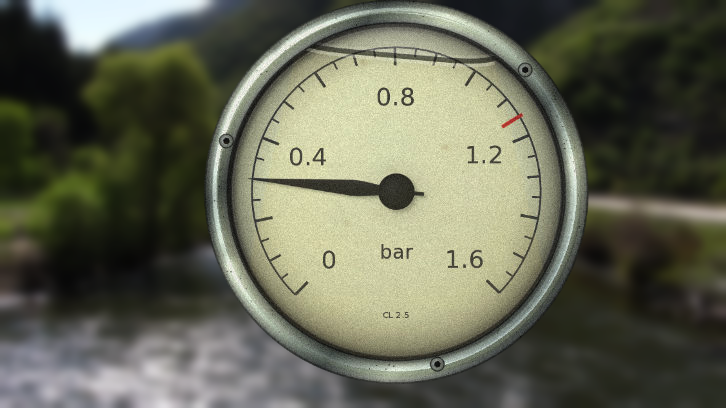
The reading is 0.3 bar
